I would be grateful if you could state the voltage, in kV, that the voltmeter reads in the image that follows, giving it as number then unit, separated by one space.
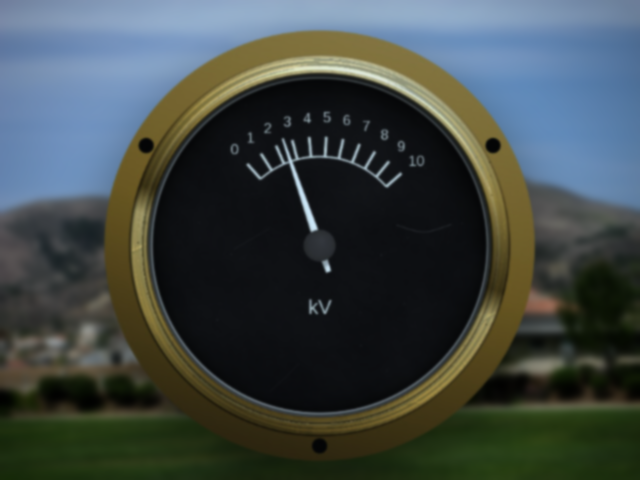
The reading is 2.5 kV
